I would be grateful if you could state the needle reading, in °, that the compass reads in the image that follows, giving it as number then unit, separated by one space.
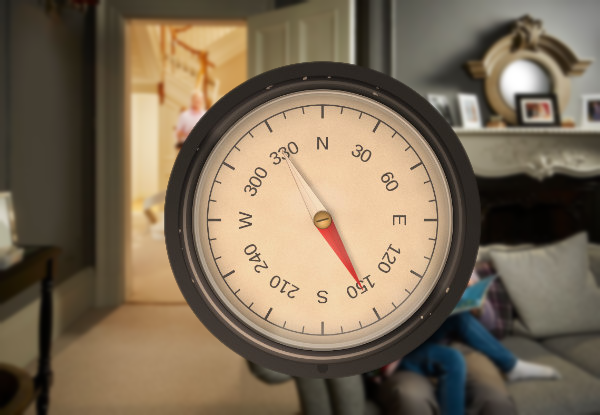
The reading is 150 °
